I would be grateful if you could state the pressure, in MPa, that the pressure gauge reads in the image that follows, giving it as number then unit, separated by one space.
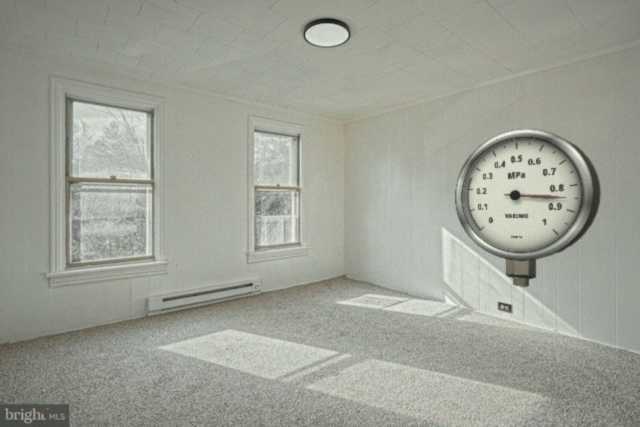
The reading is 0.85 MPa
